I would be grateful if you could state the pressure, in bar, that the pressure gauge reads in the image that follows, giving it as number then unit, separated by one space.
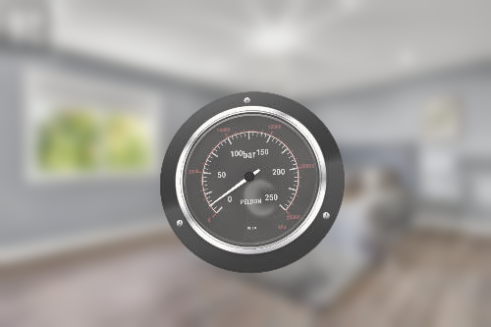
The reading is 10 bar
